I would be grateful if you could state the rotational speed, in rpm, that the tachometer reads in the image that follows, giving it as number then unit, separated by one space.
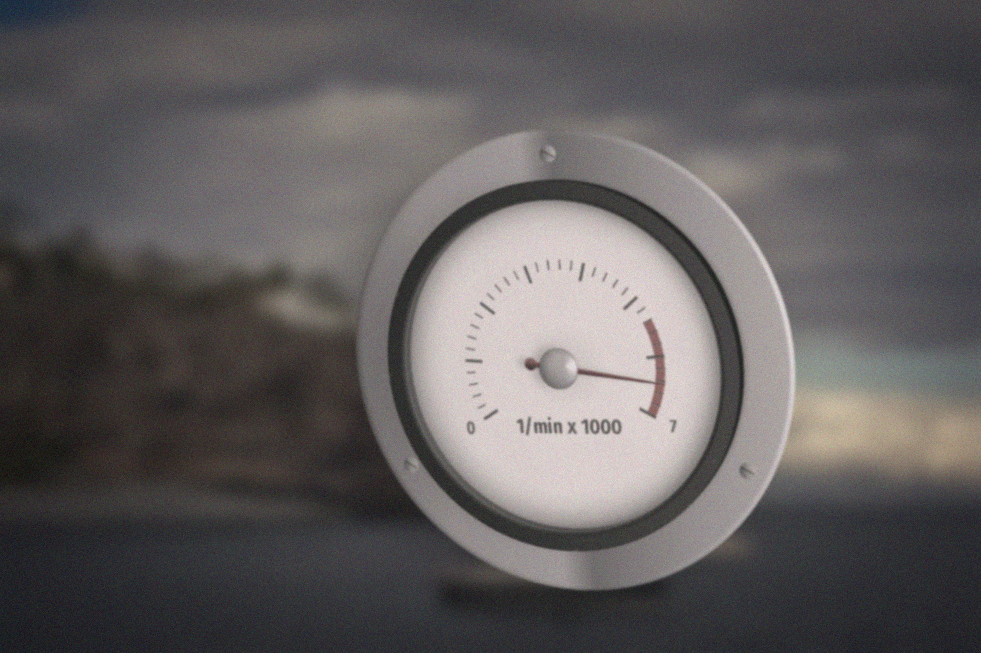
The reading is 6400 rpm
